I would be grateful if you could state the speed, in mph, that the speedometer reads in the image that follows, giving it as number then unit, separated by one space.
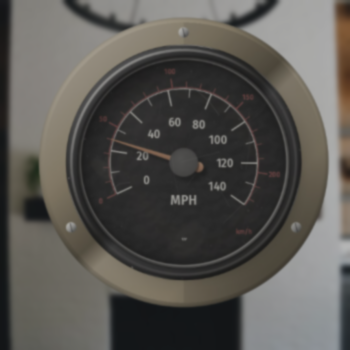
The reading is 25 mph
